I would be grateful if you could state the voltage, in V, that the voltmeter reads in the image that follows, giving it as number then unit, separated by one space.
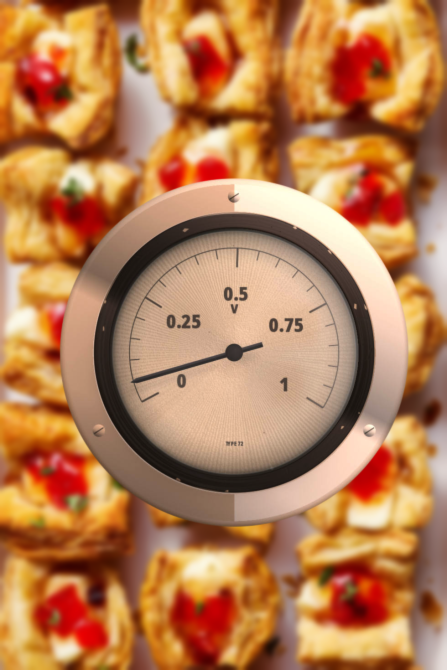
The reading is 0.05 V
